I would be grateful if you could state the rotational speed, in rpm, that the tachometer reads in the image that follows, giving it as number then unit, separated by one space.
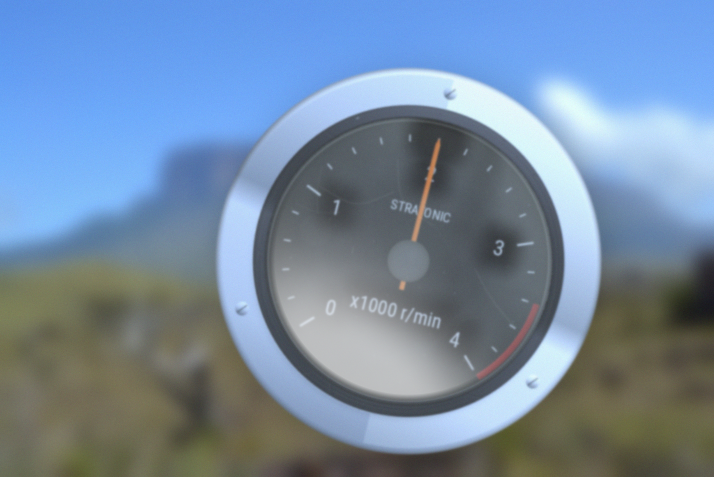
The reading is 2000 rpm
